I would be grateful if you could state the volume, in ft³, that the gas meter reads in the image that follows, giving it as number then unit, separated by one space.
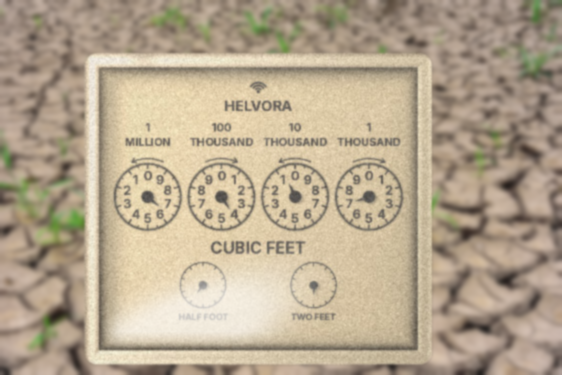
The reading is 640700 ft³
